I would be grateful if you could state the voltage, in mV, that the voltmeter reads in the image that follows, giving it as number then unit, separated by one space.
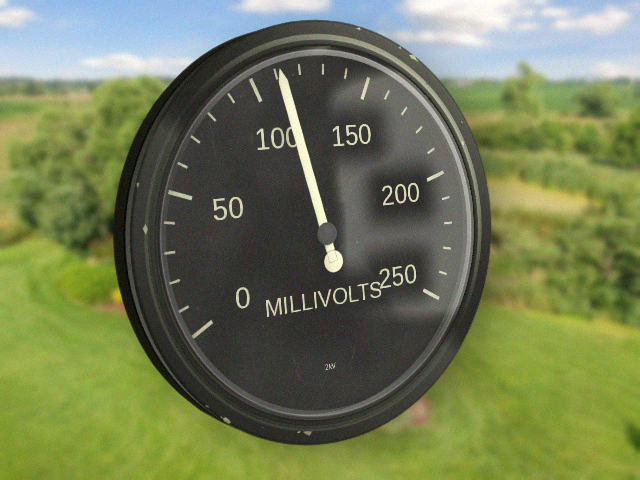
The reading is 110 mV
